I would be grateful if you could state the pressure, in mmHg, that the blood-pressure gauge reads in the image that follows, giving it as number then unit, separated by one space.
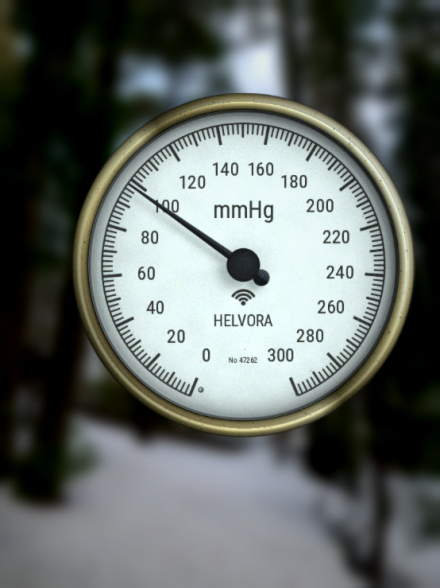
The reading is 98 mmHg
